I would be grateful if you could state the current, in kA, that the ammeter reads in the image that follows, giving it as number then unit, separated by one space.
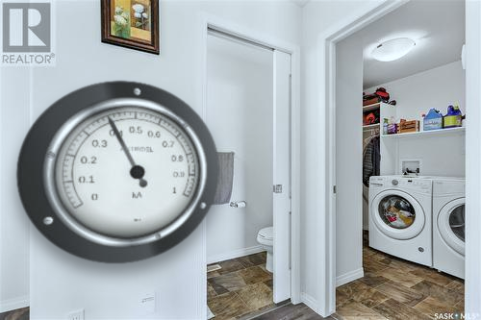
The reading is 0.4 kA
